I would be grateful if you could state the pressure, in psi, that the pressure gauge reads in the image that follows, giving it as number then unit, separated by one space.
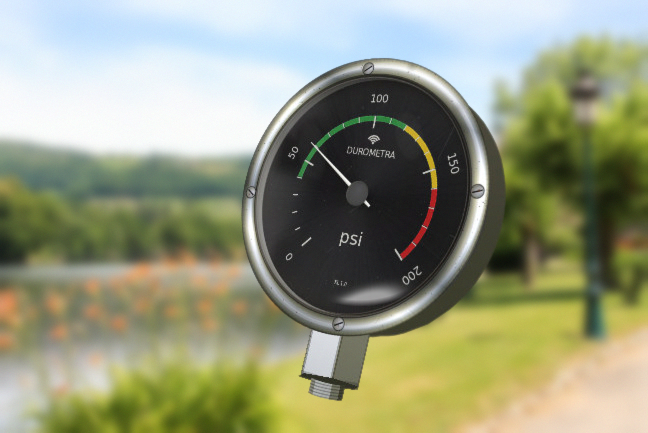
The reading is 60 psi
